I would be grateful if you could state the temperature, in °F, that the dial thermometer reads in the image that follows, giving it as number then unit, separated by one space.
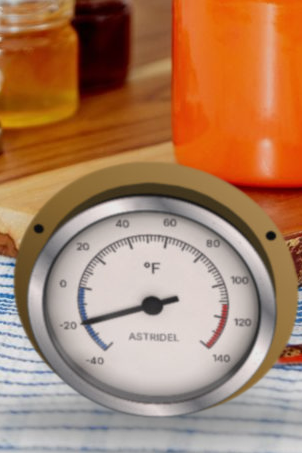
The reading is -20 °F
